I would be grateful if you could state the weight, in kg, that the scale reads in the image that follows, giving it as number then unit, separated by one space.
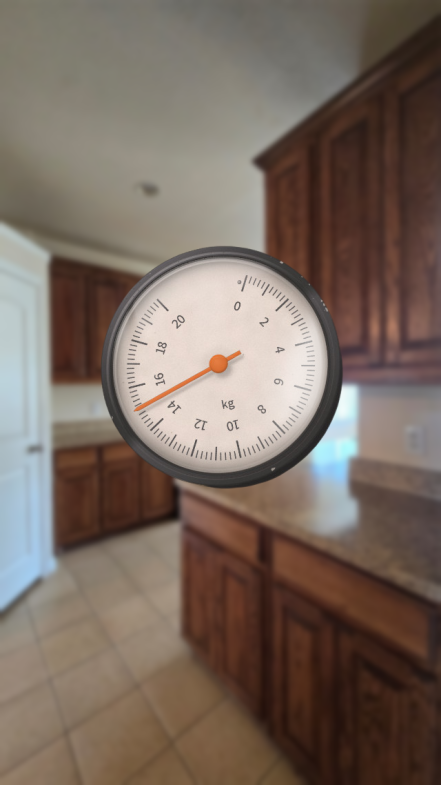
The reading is 15 kg
